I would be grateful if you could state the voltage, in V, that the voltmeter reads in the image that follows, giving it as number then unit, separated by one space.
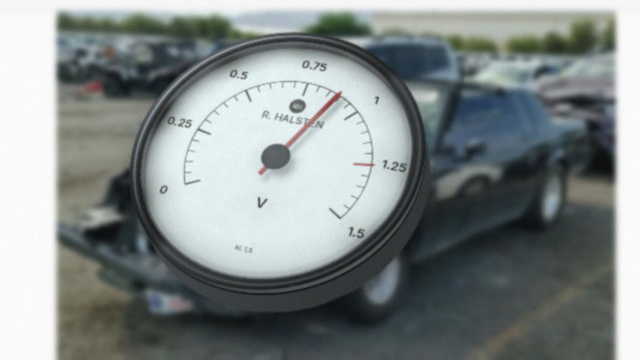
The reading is 0.9 V
